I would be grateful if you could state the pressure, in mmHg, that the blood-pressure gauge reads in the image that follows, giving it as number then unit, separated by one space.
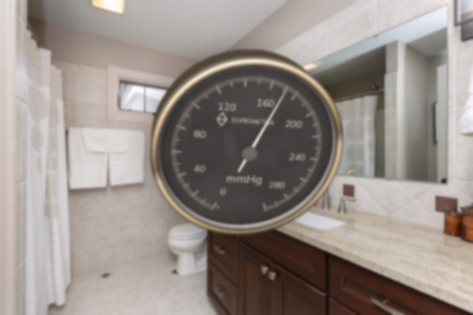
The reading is 170 mmHg
